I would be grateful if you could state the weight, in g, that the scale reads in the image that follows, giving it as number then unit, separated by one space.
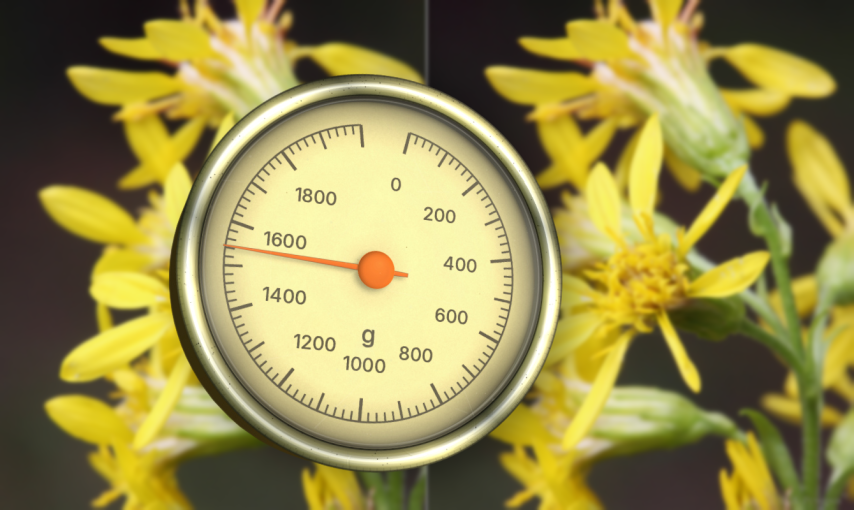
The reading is 1540 g
